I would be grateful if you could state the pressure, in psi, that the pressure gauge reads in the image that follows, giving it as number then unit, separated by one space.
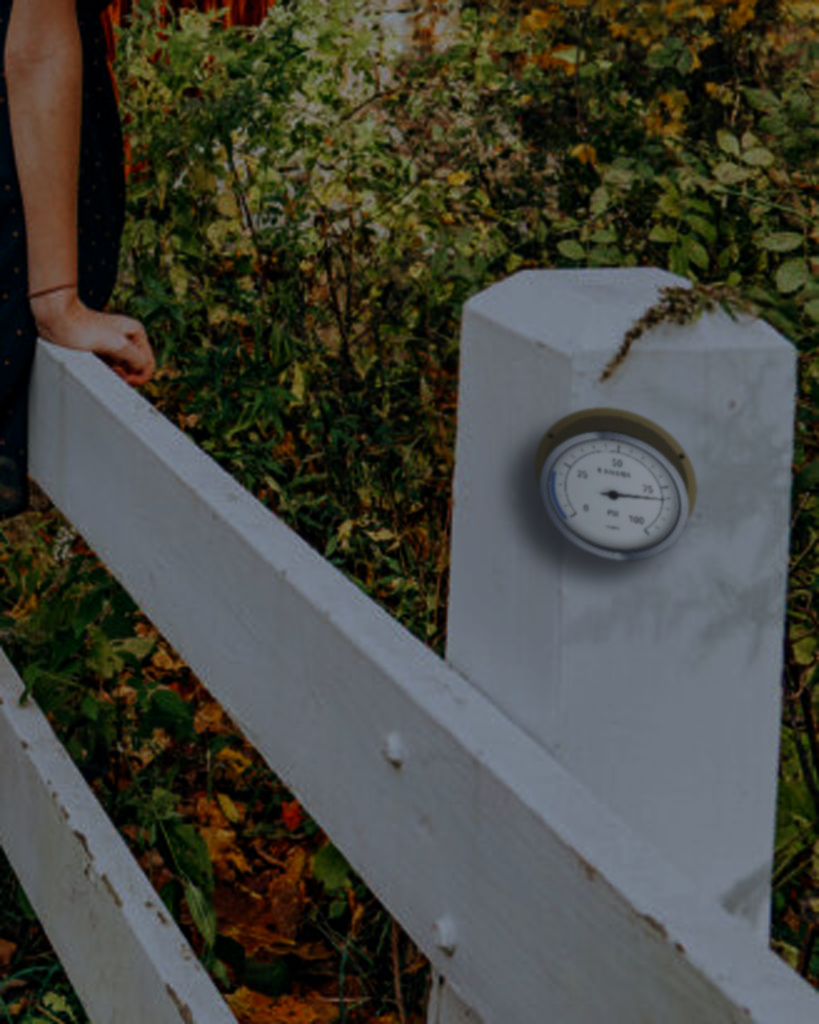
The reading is 80 psi
